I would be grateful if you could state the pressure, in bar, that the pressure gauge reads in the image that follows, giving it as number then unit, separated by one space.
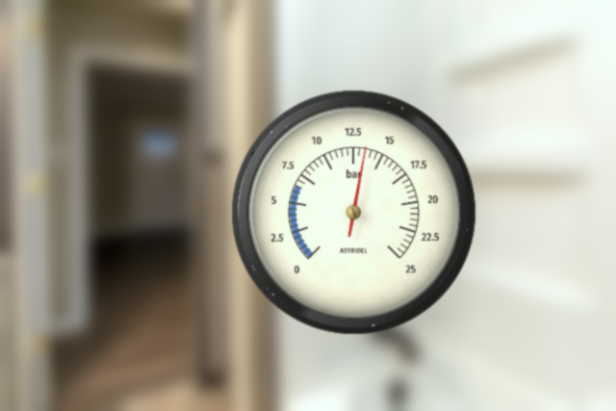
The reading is 13.5 bar
